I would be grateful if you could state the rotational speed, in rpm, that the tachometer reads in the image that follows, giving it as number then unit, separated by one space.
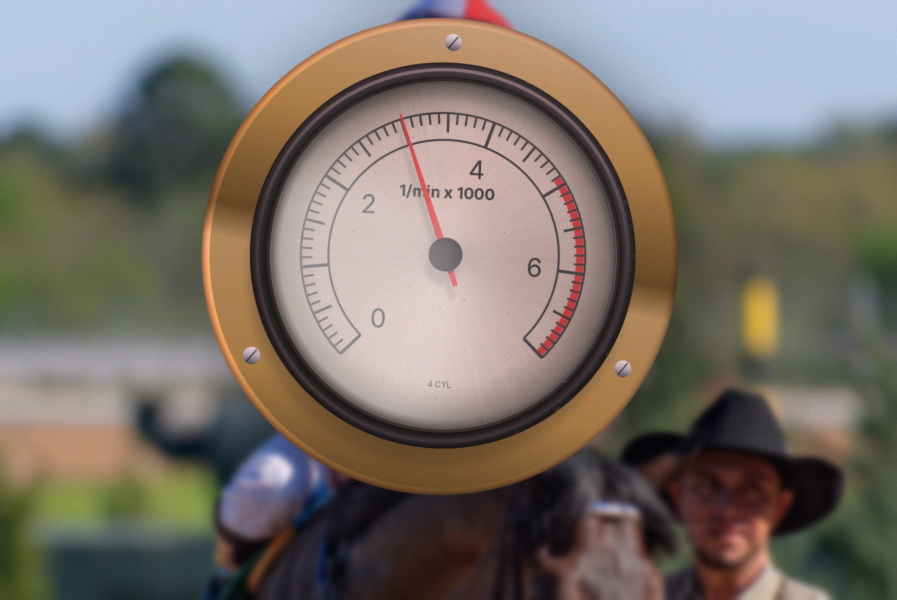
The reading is 3000 rpm
